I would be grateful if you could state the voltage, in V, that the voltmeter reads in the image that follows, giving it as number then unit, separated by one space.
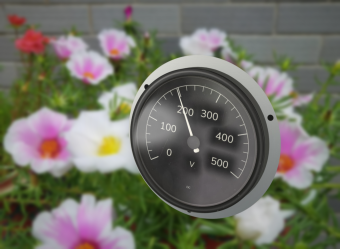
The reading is 200 V
